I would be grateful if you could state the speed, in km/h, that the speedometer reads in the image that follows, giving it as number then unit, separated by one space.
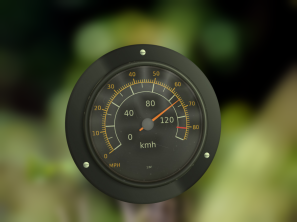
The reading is 105 km/h
